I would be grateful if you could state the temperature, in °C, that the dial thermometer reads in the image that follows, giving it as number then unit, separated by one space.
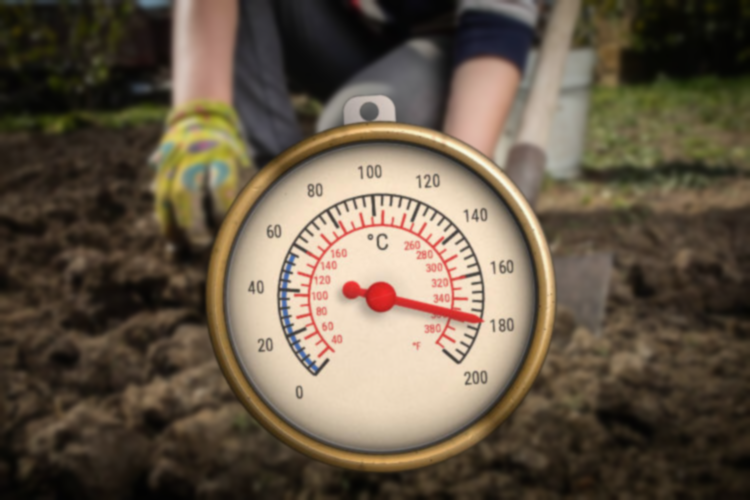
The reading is 180 °C
